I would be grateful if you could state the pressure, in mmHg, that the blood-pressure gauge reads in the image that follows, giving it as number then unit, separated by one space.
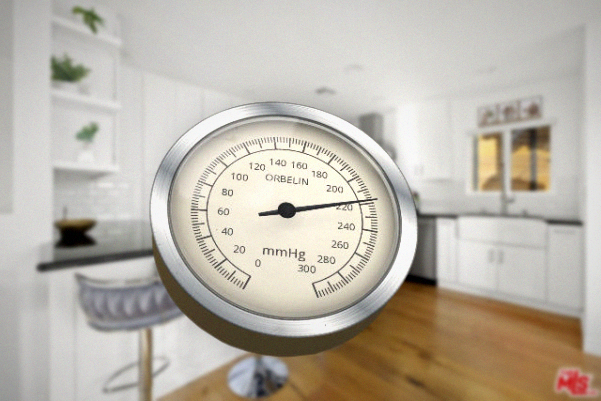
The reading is 220 mmHg
